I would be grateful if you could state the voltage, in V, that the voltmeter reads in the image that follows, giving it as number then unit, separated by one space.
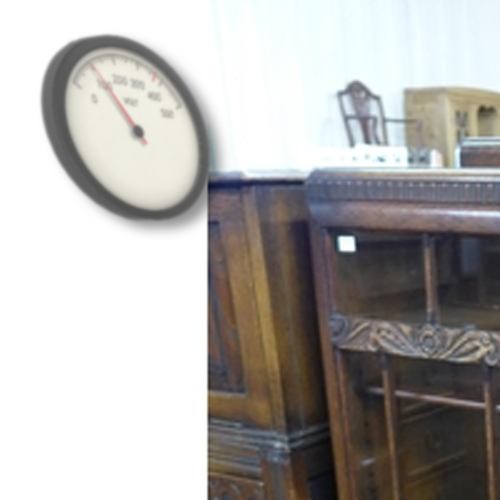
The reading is 100 V
